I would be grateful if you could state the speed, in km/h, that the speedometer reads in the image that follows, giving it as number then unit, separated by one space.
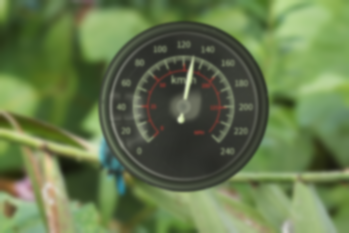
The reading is 130 km/h
